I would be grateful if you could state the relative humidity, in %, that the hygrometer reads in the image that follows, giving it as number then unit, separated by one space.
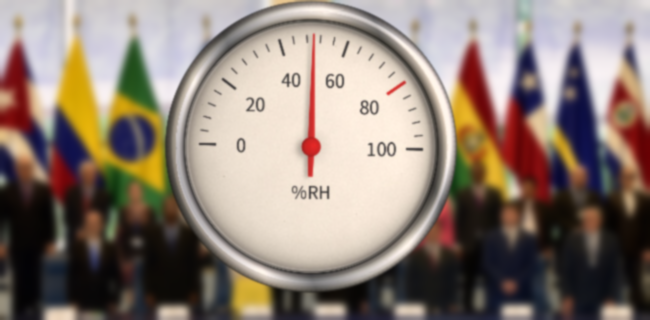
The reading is 50 %
